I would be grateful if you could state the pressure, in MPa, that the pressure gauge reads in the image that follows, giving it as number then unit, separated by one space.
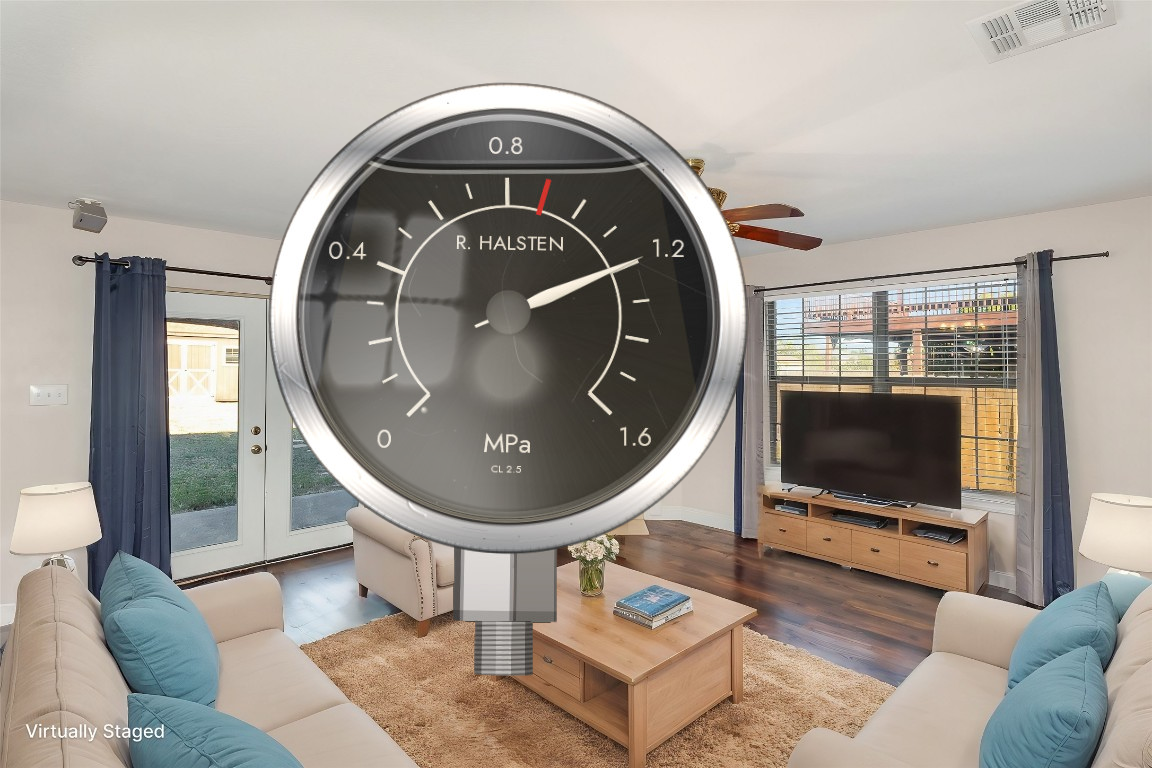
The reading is 1.2 MPa
